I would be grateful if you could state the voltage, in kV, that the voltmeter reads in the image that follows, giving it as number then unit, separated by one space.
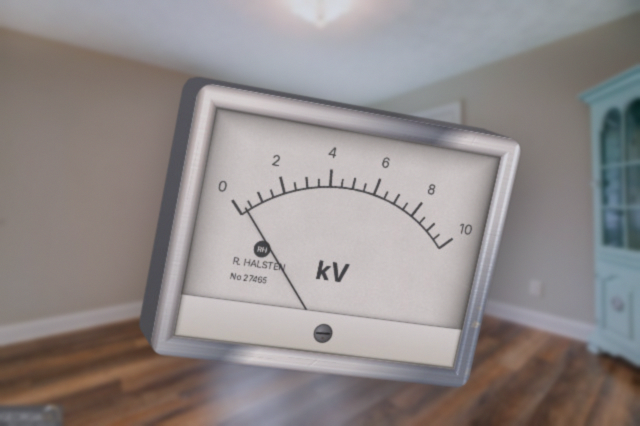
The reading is 0.25 kV
